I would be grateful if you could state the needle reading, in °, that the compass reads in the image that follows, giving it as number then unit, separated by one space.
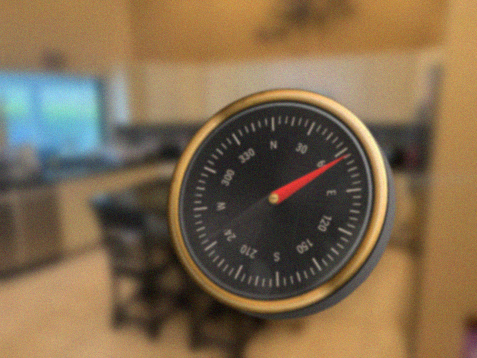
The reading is 65 °
